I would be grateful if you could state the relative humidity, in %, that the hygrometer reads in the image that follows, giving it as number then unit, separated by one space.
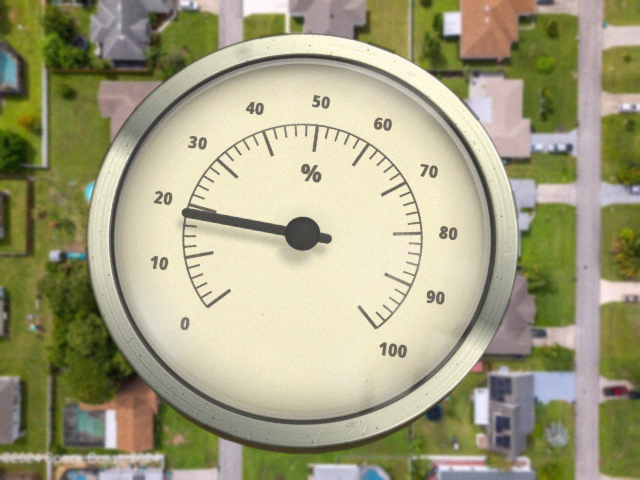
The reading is 18 %
